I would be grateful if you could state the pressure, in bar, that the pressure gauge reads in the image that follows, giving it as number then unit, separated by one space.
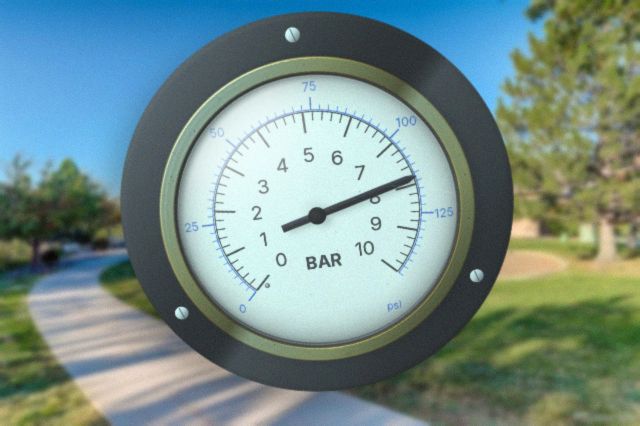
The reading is 7.8 bar
